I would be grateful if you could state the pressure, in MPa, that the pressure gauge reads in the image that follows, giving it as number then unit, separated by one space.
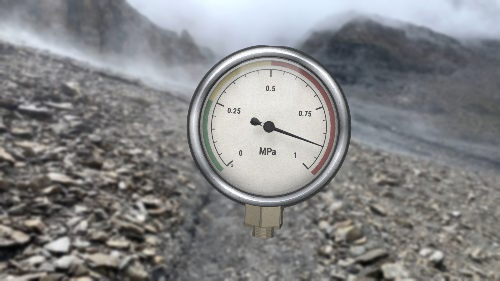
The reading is 0.9 MPa
